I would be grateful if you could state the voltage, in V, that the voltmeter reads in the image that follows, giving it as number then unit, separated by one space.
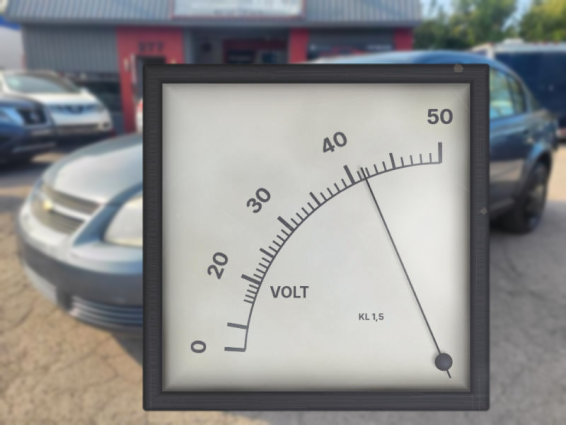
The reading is 41.5 V
